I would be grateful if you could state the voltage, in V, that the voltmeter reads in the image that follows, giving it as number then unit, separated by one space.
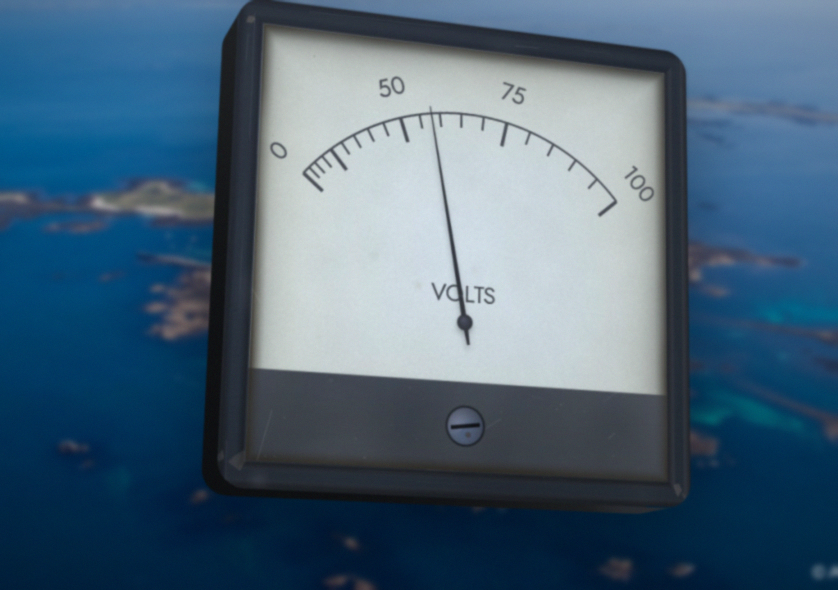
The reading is 57.5 V
